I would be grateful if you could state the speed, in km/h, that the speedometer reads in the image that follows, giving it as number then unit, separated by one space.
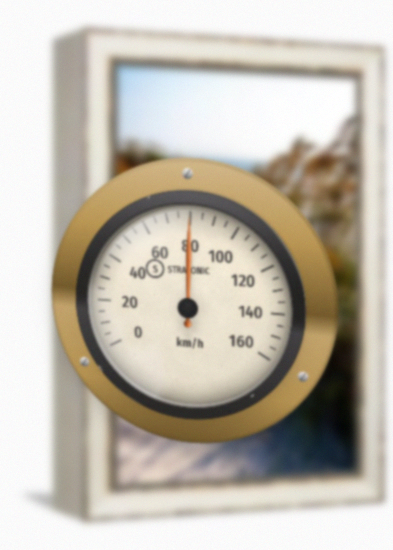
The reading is 80 km/h
